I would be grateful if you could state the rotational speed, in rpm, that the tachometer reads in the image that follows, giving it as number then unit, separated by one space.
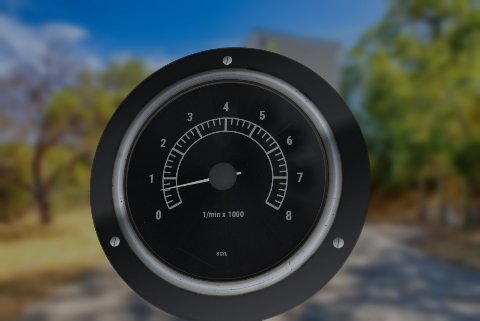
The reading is 600 rpm
